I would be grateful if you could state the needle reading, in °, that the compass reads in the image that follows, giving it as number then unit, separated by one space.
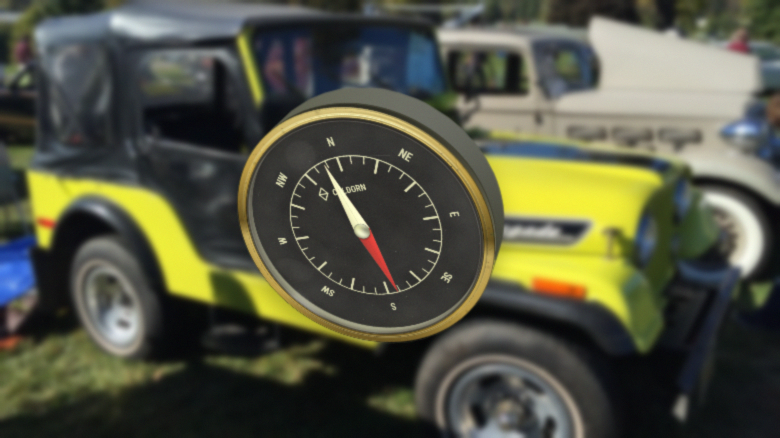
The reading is 170 °
